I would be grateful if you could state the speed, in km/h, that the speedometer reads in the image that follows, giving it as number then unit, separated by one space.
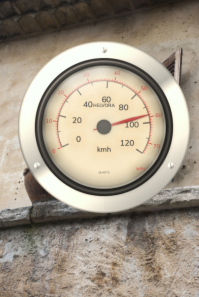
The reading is 95 km/h
